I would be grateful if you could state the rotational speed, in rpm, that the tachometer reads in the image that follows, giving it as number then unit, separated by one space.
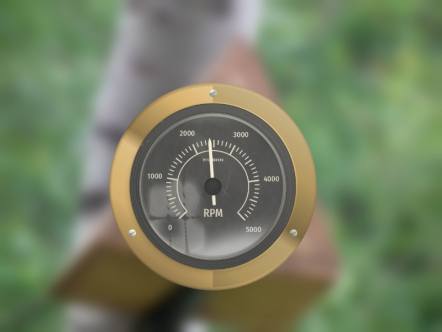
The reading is 2400 rpm
